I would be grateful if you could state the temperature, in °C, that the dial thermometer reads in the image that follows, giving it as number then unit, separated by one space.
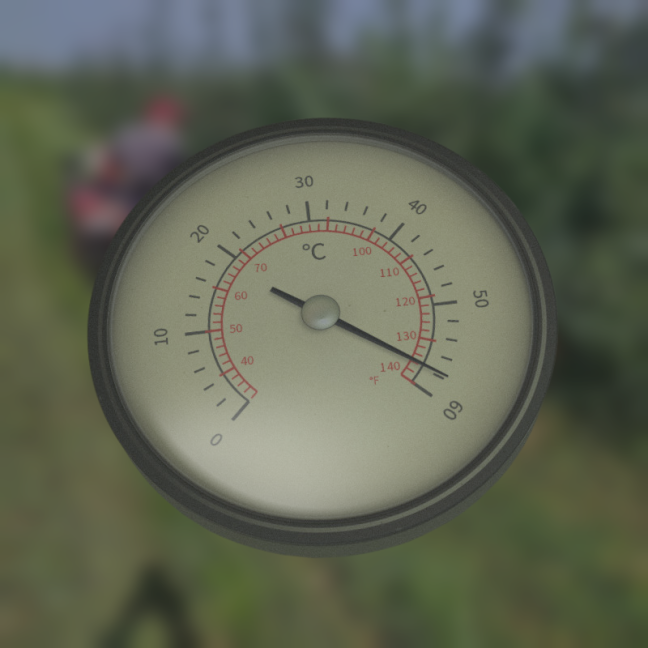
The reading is 58 °C
